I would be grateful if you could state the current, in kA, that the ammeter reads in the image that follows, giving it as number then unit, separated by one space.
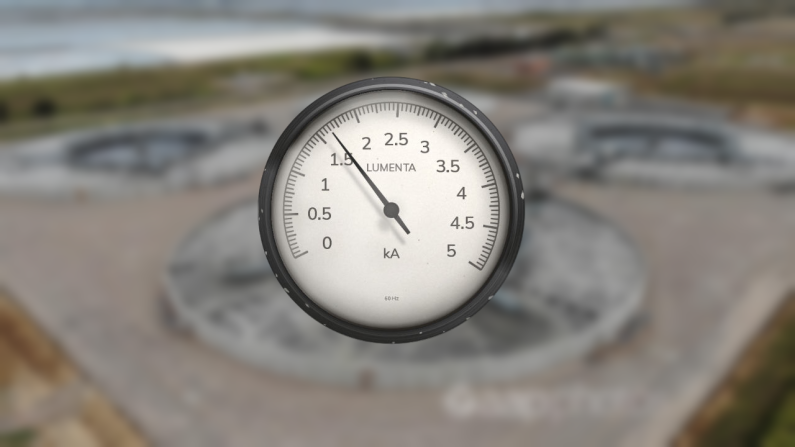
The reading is 1.65 kA
